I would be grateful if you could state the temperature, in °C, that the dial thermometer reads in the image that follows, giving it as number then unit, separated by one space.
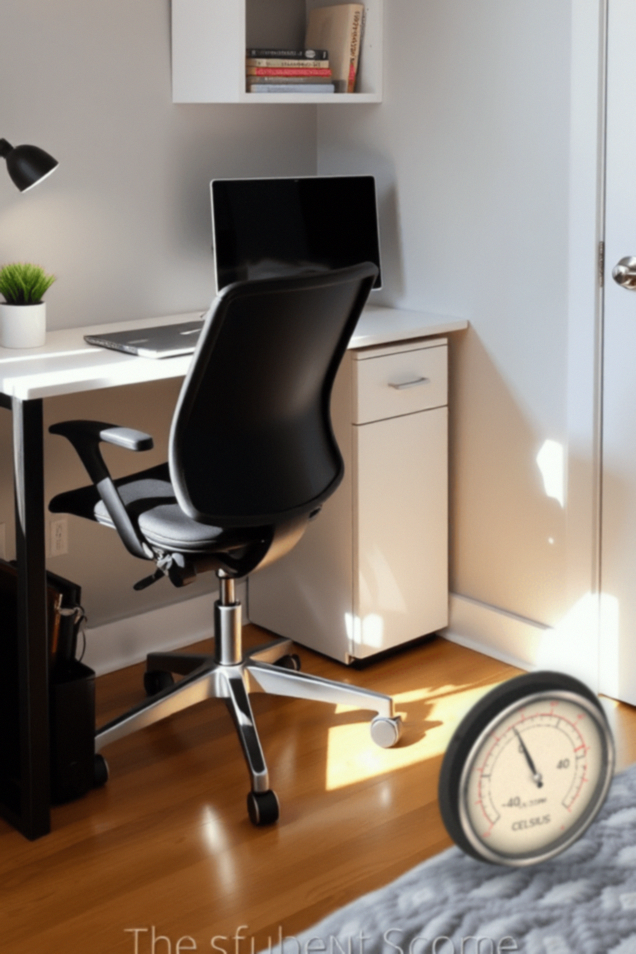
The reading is 0 °C
